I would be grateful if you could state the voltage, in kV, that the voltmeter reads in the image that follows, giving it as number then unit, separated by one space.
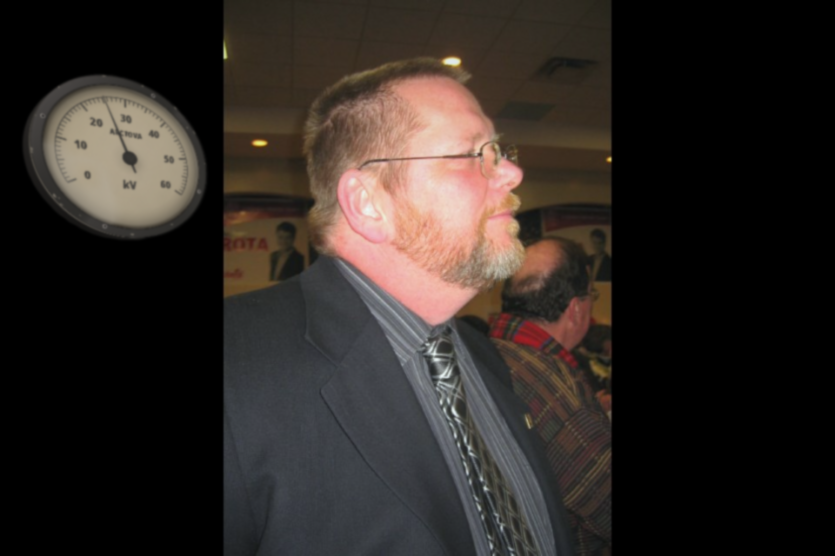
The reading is 25 kV
